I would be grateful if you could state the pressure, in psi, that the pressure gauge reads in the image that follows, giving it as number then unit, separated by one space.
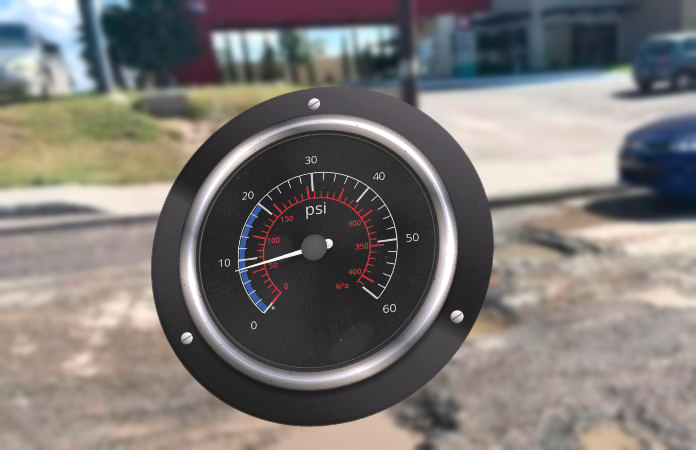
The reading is 8 psi
